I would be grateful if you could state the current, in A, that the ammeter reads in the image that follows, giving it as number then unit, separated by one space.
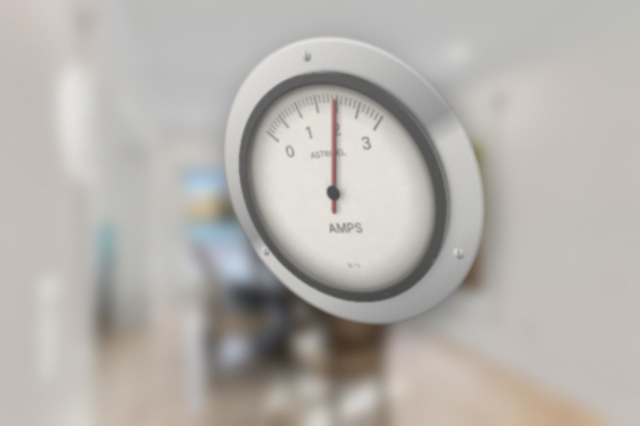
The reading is 2 A
